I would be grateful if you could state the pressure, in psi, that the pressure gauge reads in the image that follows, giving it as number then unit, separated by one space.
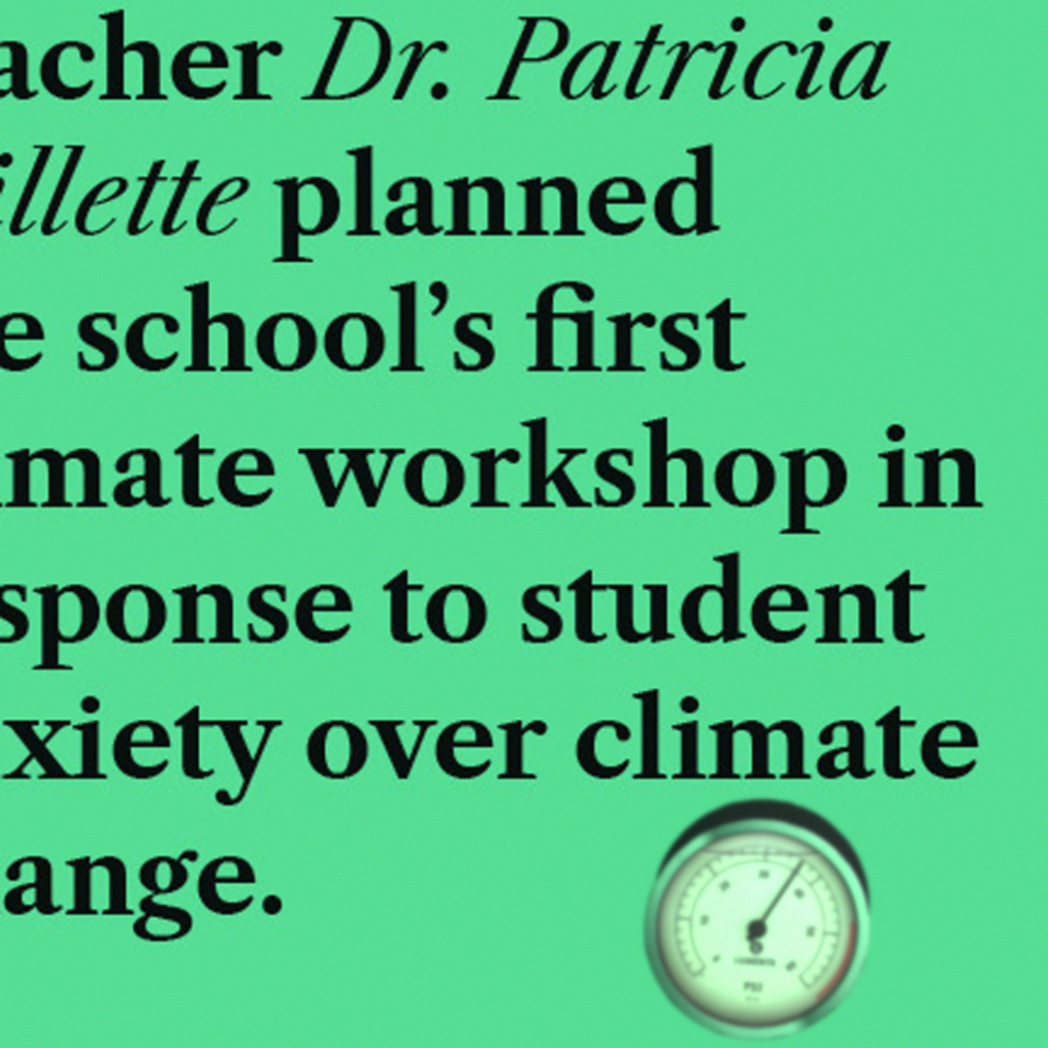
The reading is 36 psi
